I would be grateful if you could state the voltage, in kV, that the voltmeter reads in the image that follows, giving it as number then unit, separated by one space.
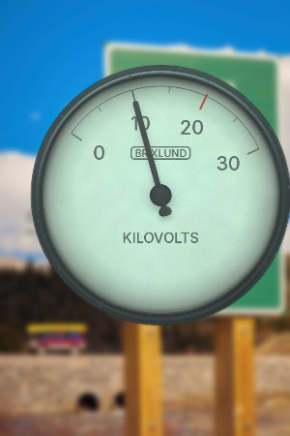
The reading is 10 kV
